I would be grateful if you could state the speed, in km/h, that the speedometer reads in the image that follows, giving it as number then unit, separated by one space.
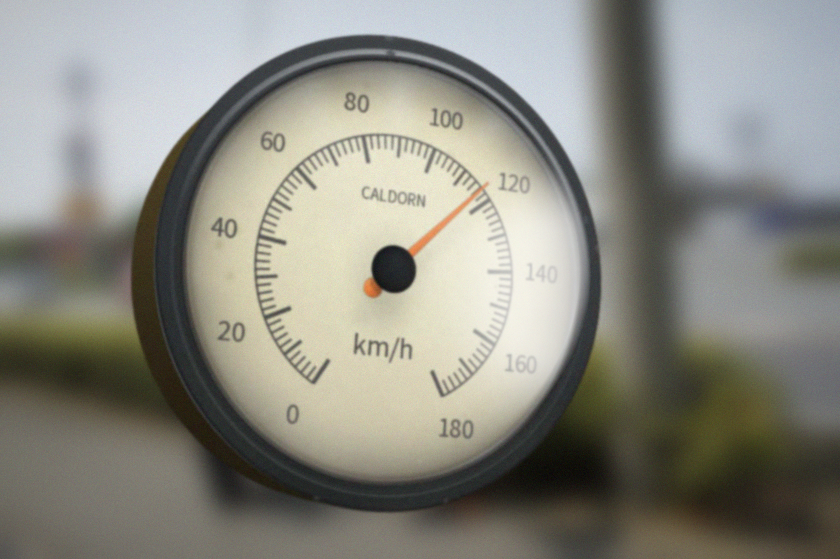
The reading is 116 km/h
